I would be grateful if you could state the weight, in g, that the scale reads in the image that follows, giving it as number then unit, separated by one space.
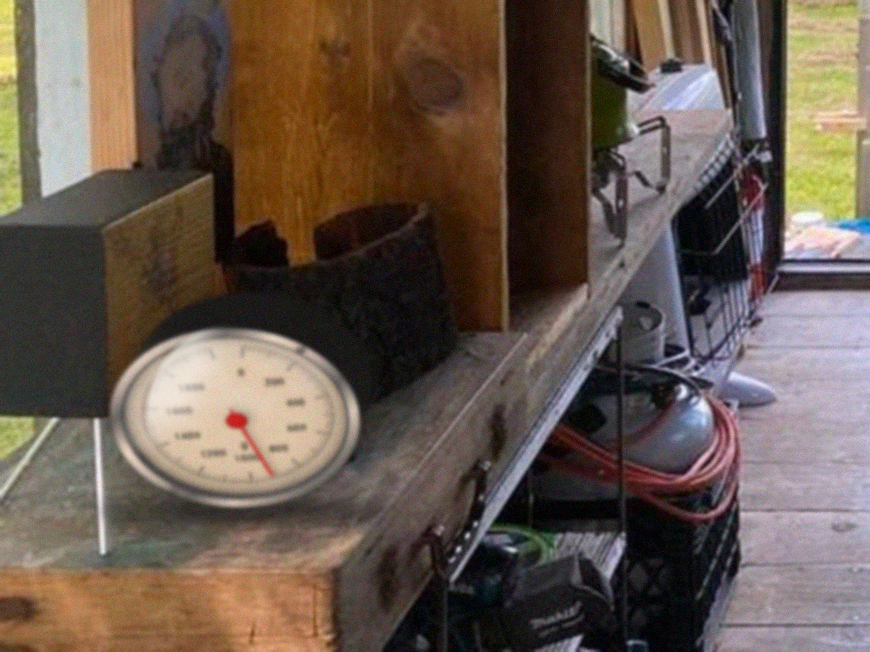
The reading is 900 g
